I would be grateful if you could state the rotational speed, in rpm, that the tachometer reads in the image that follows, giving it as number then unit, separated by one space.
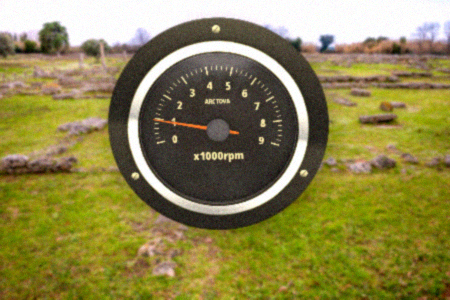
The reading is 1000 rpm
